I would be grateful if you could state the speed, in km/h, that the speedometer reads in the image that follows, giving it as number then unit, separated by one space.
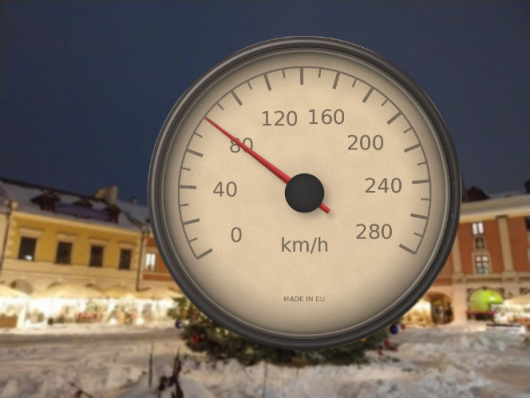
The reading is 80 km/h
